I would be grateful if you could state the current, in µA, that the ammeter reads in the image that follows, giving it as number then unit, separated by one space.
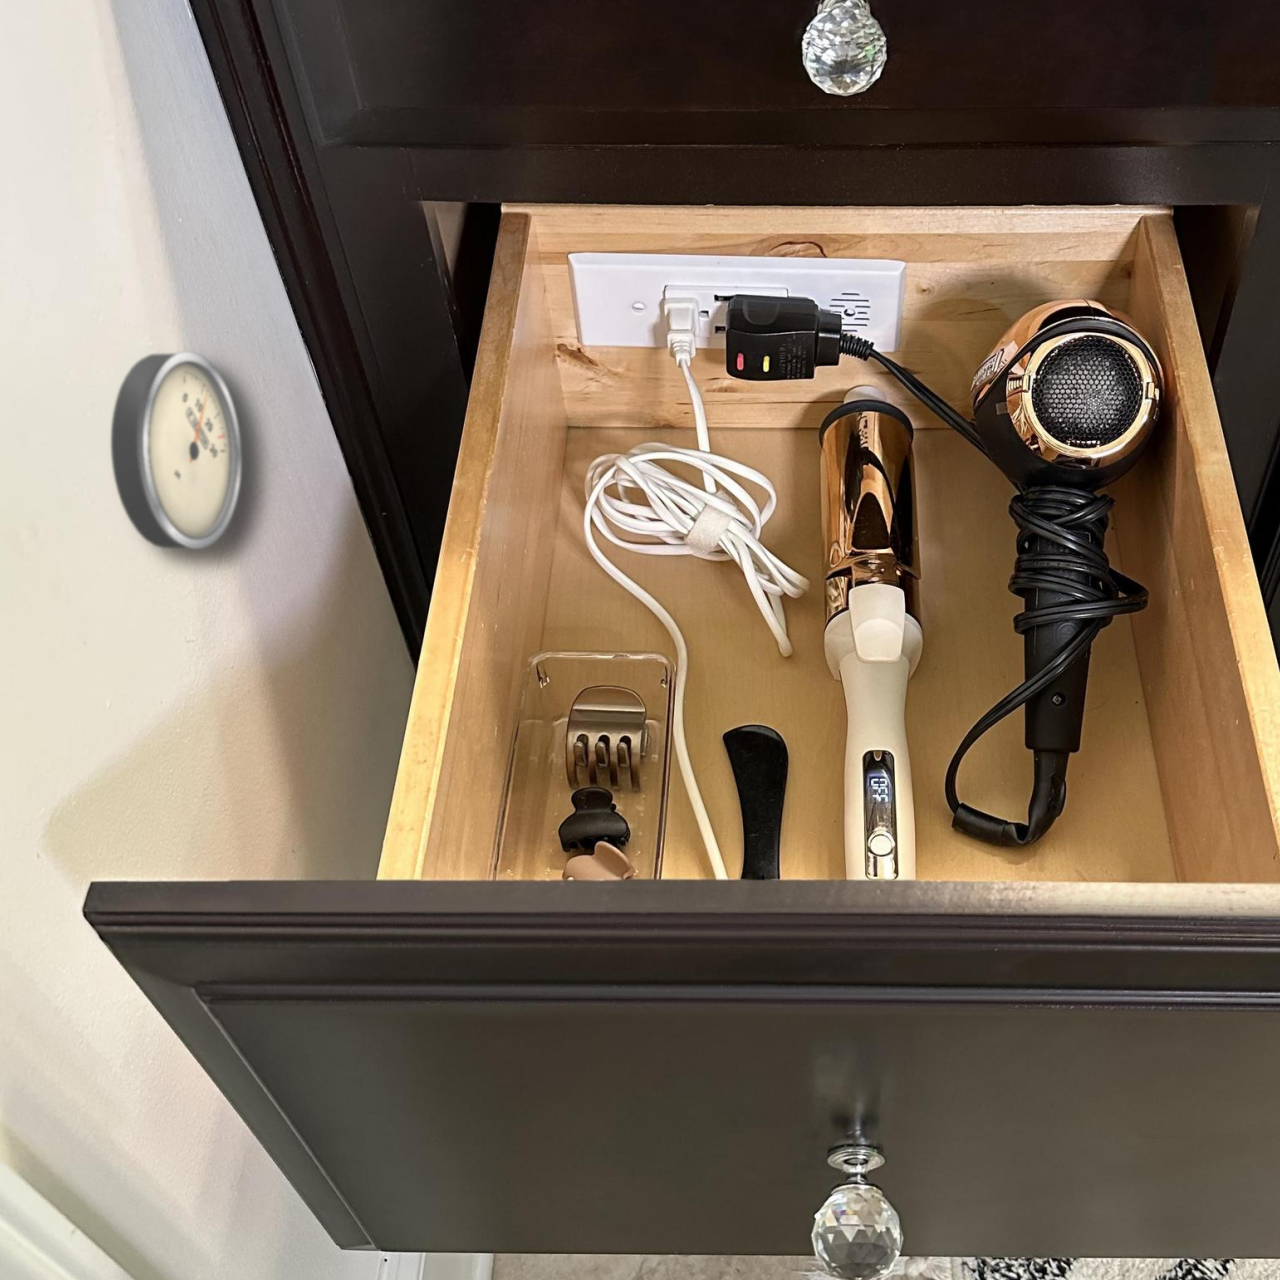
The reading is 10 µA
